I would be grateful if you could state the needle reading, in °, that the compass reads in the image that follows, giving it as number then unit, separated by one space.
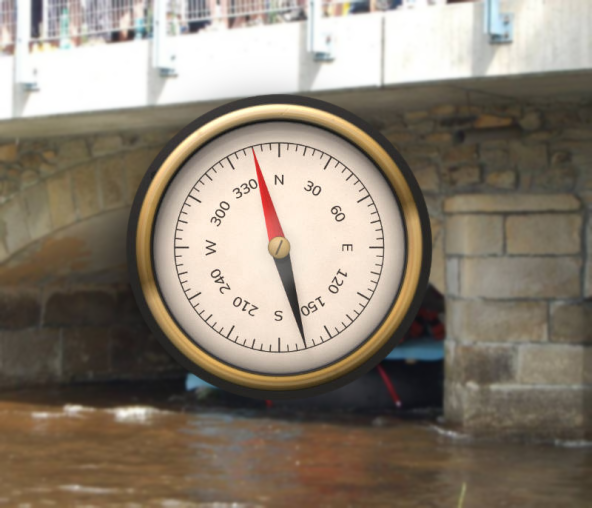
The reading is 345 °
